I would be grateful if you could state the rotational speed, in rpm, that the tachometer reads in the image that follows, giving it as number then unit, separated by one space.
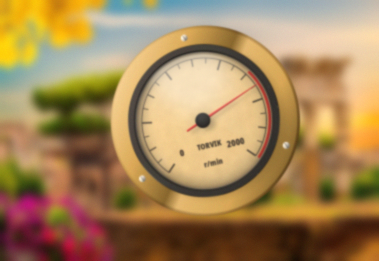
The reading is 1500 rpm
